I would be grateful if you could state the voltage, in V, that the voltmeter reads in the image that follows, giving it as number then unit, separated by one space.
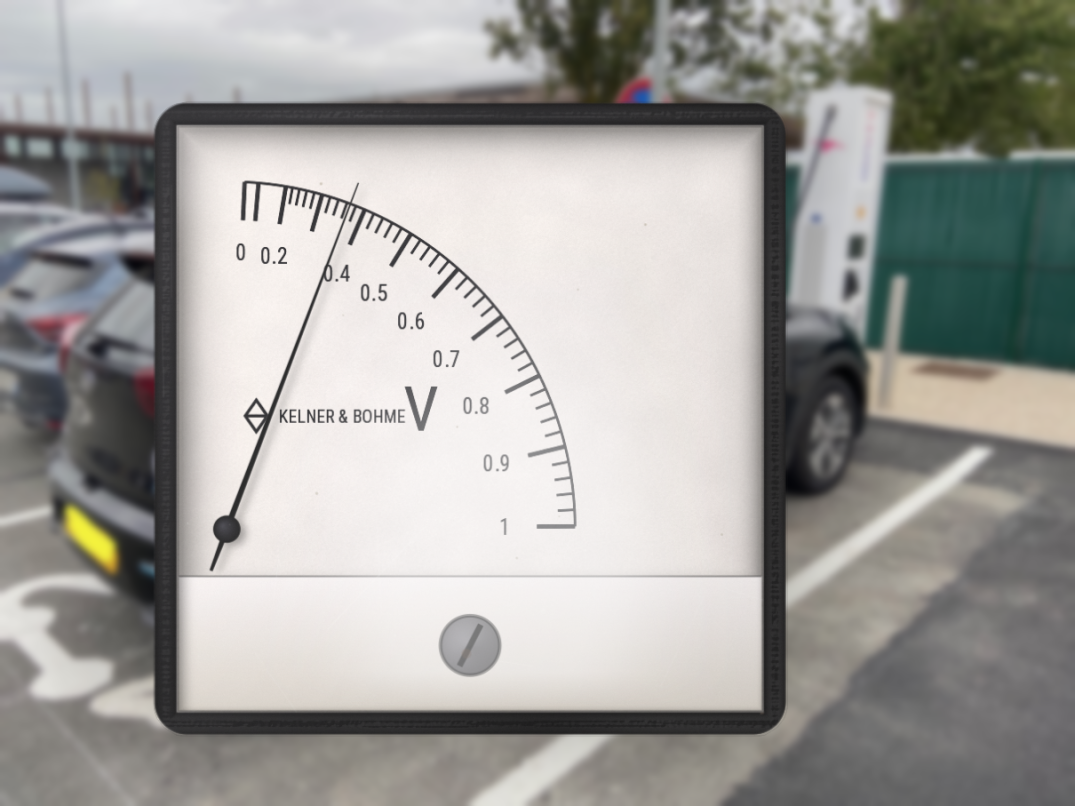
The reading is 0.37 V
